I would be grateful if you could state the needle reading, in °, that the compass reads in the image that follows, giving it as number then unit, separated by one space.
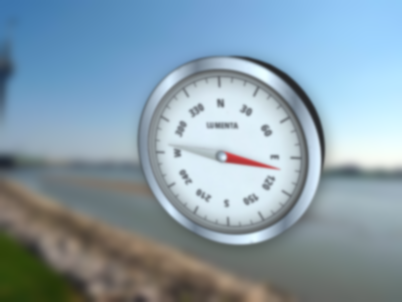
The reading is 100 °
